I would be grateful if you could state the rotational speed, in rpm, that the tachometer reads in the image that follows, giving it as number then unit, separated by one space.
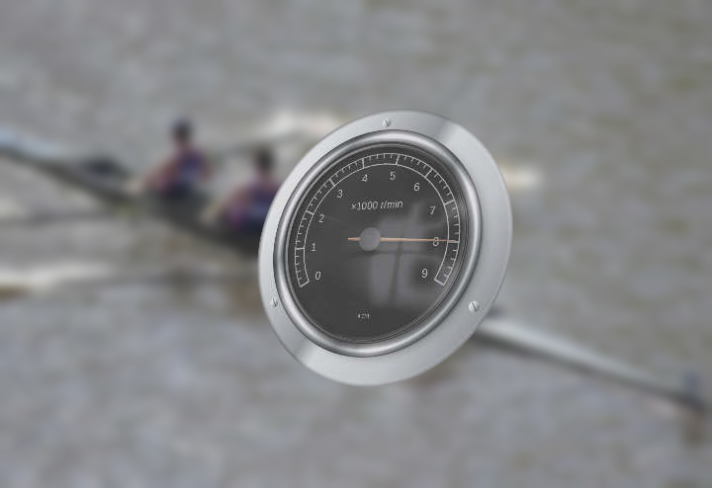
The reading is 8000 rpm
